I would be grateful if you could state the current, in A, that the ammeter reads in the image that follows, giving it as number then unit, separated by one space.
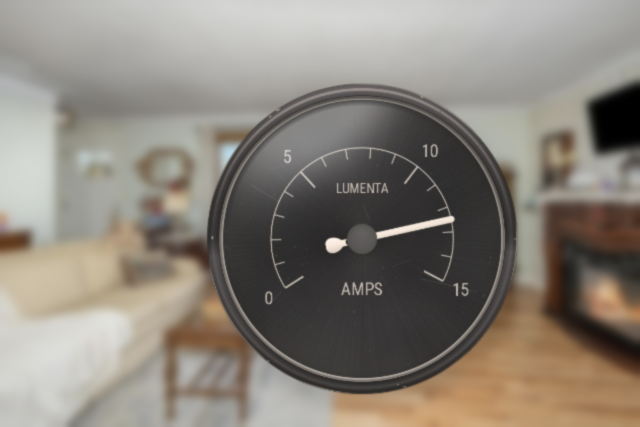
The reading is 12.5 A
